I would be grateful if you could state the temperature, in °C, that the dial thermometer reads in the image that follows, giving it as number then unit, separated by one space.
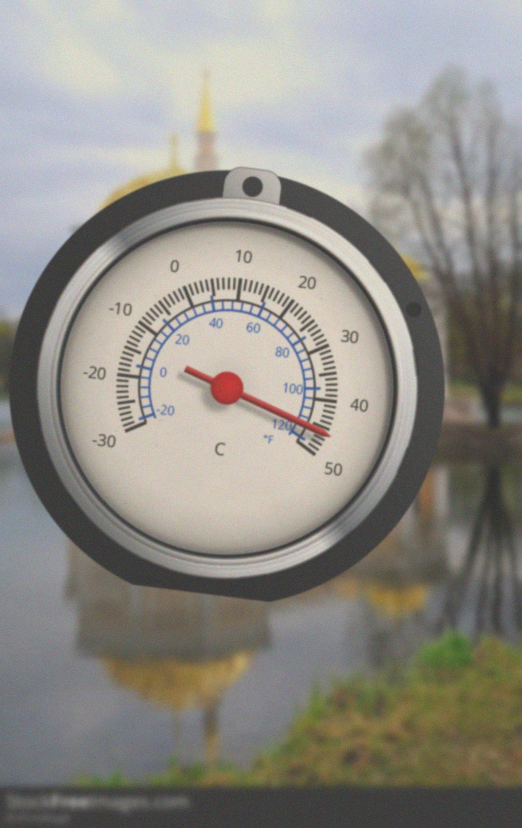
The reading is 46 °C
